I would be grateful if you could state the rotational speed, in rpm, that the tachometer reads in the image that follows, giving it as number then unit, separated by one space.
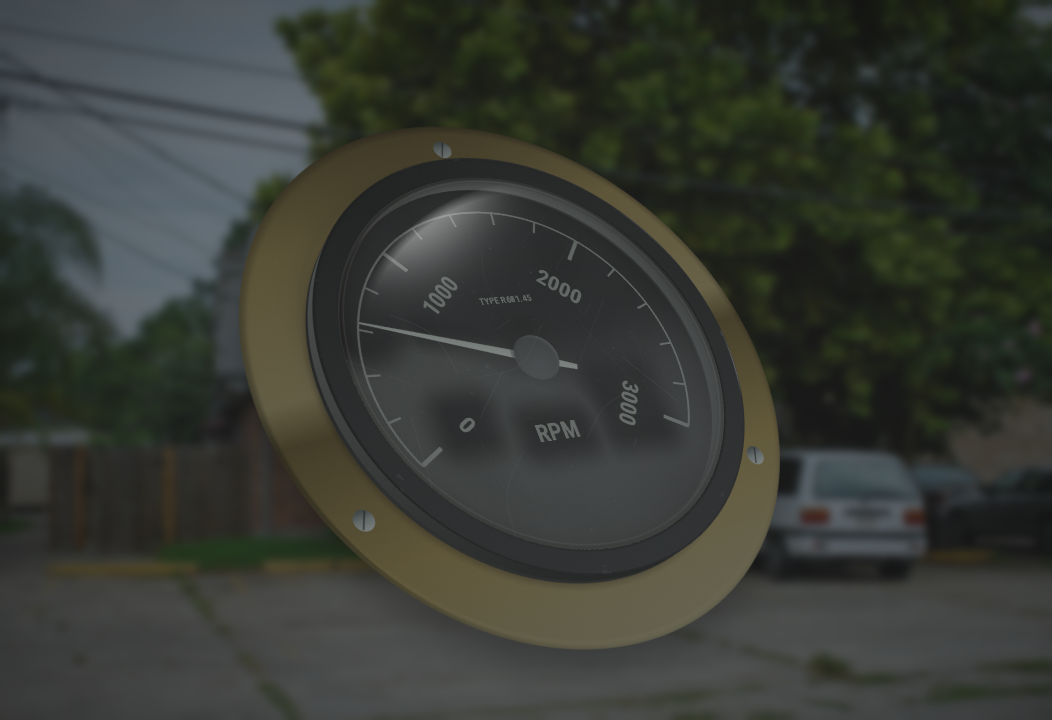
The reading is 600 rpm
